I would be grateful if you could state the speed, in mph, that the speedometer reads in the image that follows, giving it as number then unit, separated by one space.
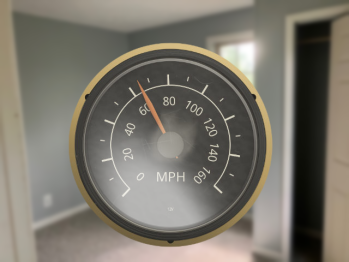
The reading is 65 mph
